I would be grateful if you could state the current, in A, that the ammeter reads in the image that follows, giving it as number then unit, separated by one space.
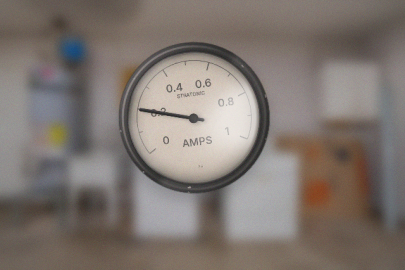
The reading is 0.2 A
